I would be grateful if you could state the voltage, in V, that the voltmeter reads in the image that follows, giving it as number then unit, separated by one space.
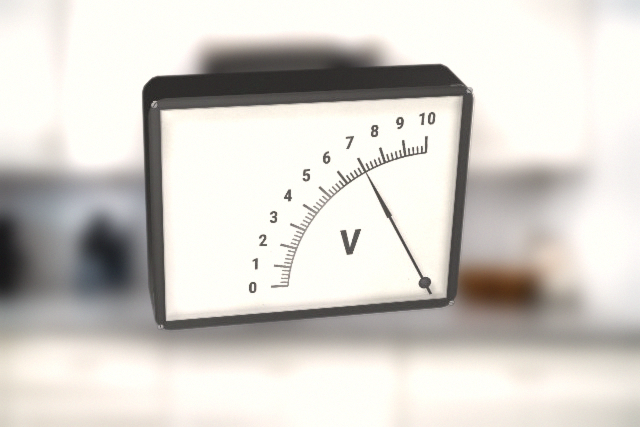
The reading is 7 V
